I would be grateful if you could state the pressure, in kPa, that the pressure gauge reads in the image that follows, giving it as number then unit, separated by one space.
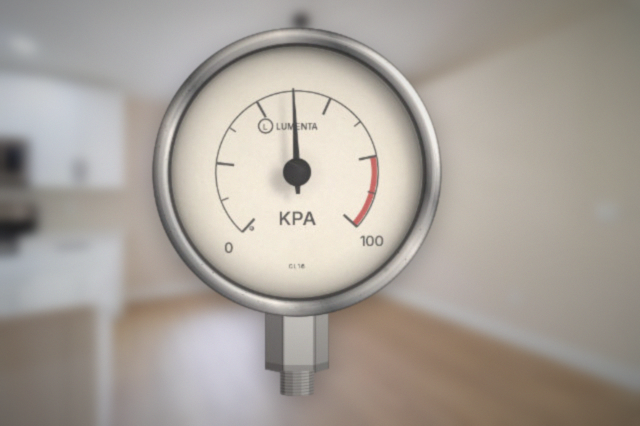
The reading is 50 kPa
